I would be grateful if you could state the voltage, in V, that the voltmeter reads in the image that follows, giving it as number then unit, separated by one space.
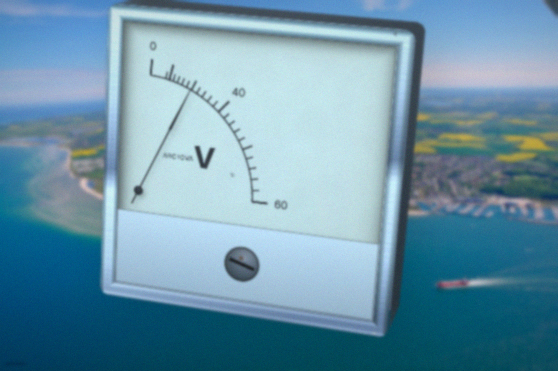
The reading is 30 V
